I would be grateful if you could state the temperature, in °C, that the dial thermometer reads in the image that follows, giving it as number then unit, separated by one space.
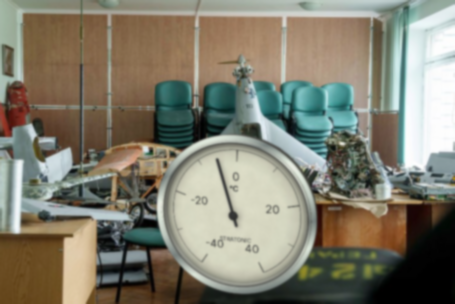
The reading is -5 °C
